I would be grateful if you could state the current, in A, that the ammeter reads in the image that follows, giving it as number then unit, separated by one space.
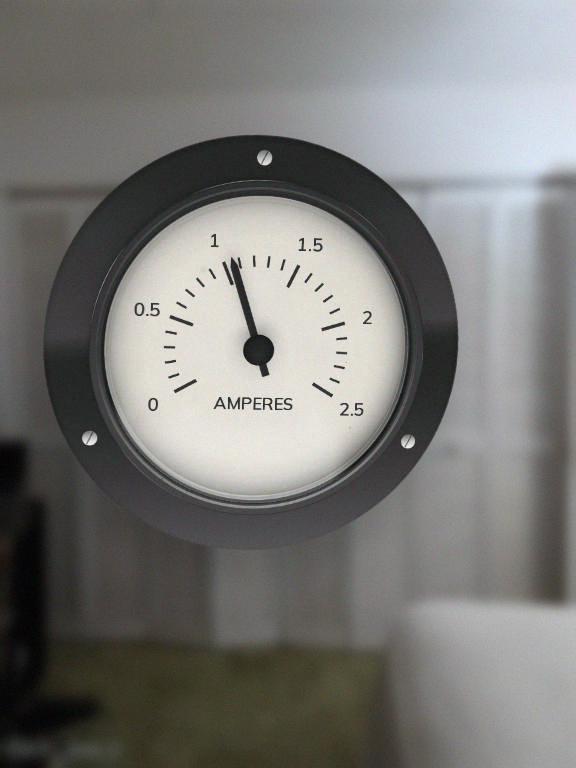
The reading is 1.05 A
